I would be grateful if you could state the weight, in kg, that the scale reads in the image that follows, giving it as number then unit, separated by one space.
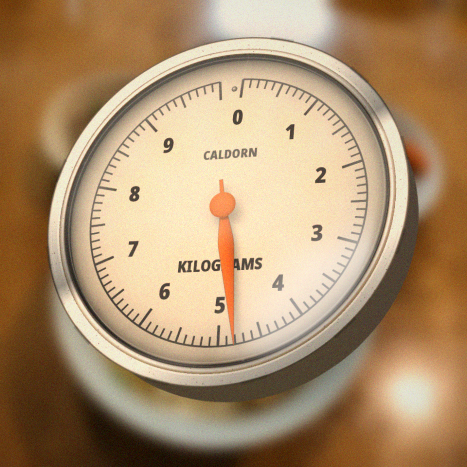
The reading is 4.8 kg
